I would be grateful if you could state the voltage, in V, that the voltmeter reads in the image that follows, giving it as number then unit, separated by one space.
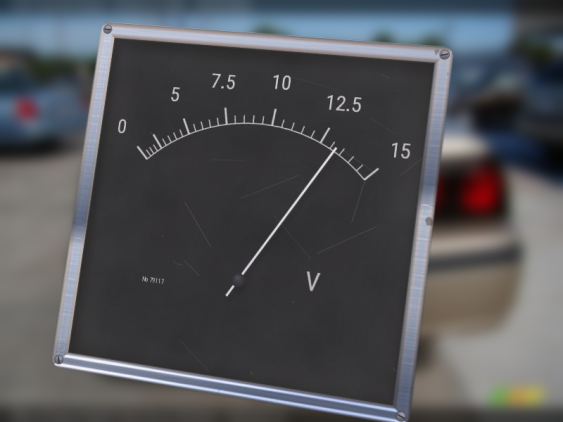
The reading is 13.25 V
